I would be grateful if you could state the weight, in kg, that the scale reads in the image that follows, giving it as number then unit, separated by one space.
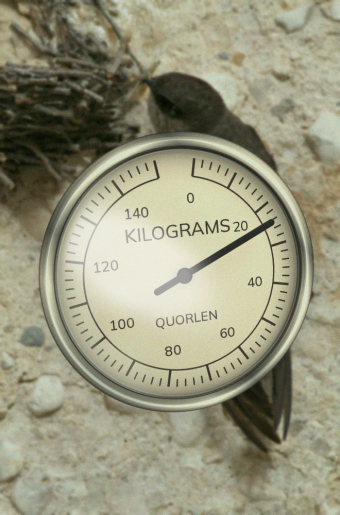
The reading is 24 kg
